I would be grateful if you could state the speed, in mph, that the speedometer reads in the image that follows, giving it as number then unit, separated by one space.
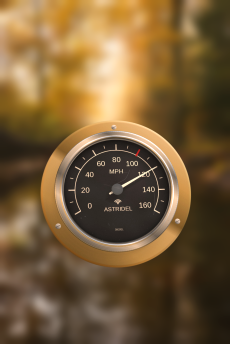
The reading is 120 mph
